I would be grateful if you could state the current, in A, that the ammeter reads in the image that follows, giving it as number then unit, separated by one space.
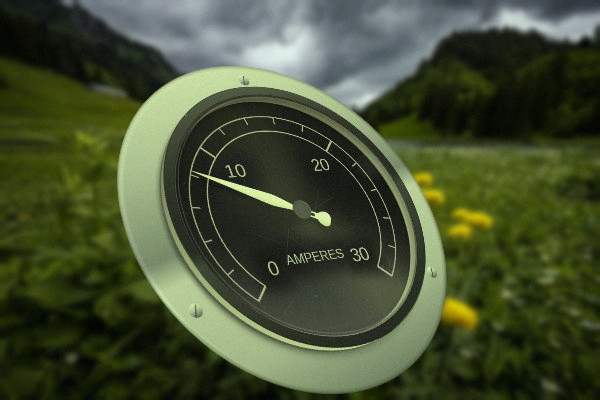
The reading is 8 A
